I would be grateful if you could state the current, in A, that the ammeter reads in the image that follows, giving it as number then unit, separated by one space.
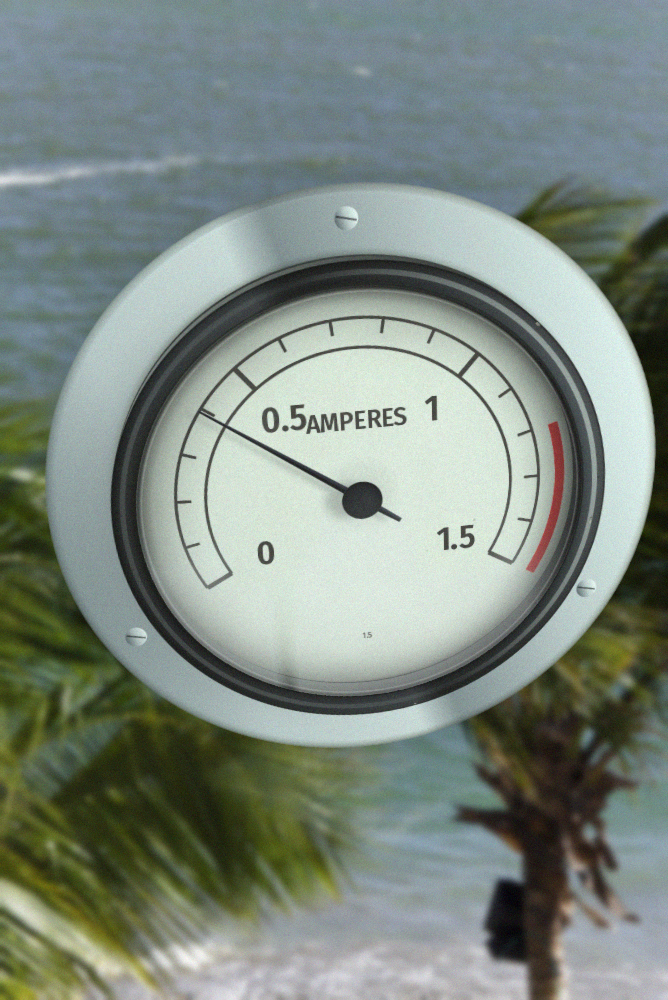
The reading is 0.4 A
